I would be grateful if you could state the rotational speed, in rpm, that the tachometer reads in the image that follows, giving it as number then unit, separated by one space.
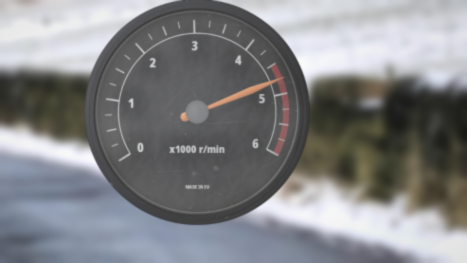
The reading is 4750 rpm
